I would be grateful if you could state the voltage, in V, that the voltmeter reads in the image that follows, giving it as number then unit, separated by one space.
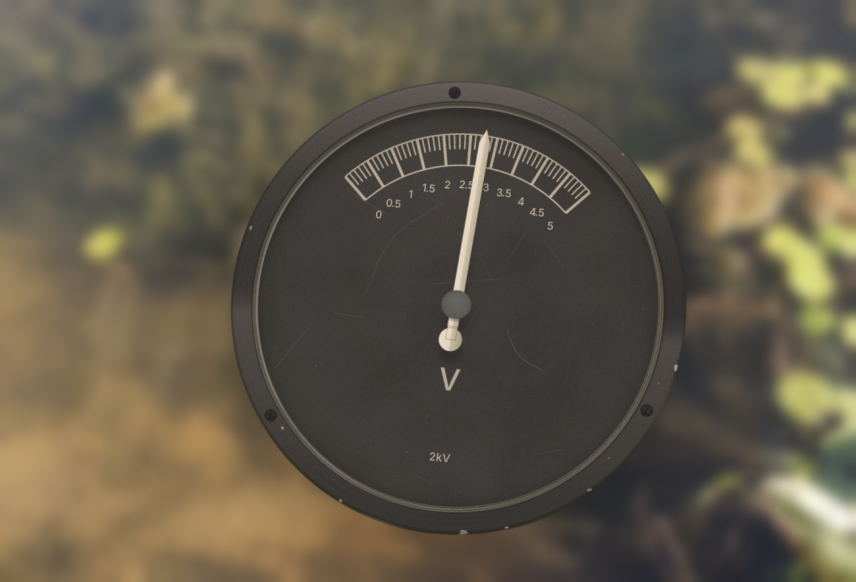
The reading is 2.8 V
